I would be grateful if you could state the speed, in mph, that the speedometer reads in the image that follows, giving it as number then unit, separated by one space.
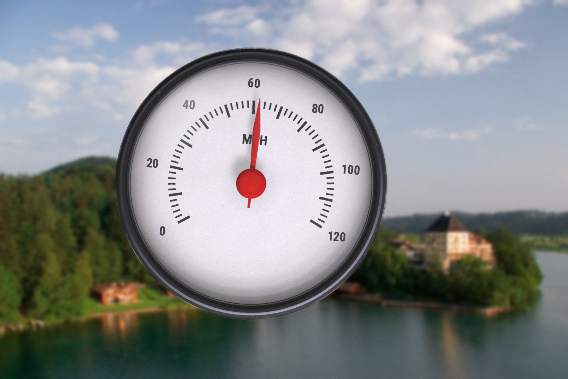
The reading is 62 mph
